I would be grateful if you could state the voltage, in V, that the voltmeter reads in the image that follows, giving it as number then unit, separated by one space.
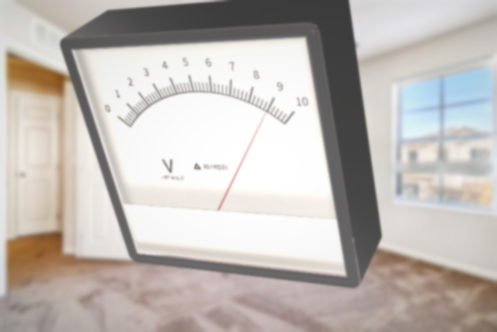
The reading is 9 V
